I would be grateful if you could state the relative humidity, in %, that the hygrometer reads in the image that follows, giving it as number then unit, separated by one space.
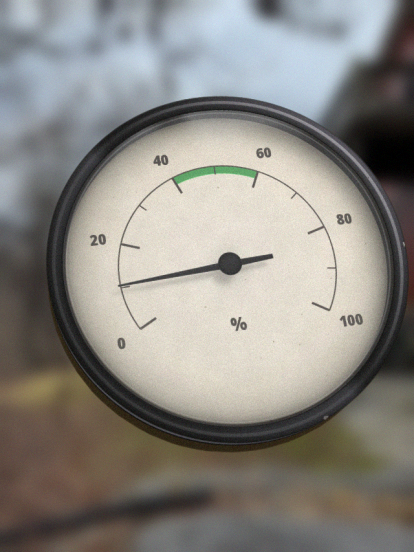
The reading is 10 %
